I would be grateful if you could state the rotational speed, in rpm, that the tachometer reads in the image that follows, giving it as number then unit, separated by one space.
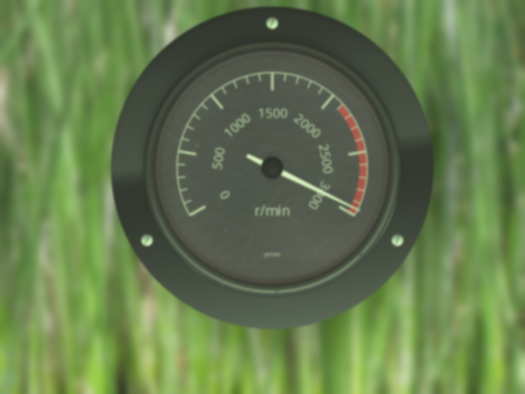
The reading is 2950 rpm
